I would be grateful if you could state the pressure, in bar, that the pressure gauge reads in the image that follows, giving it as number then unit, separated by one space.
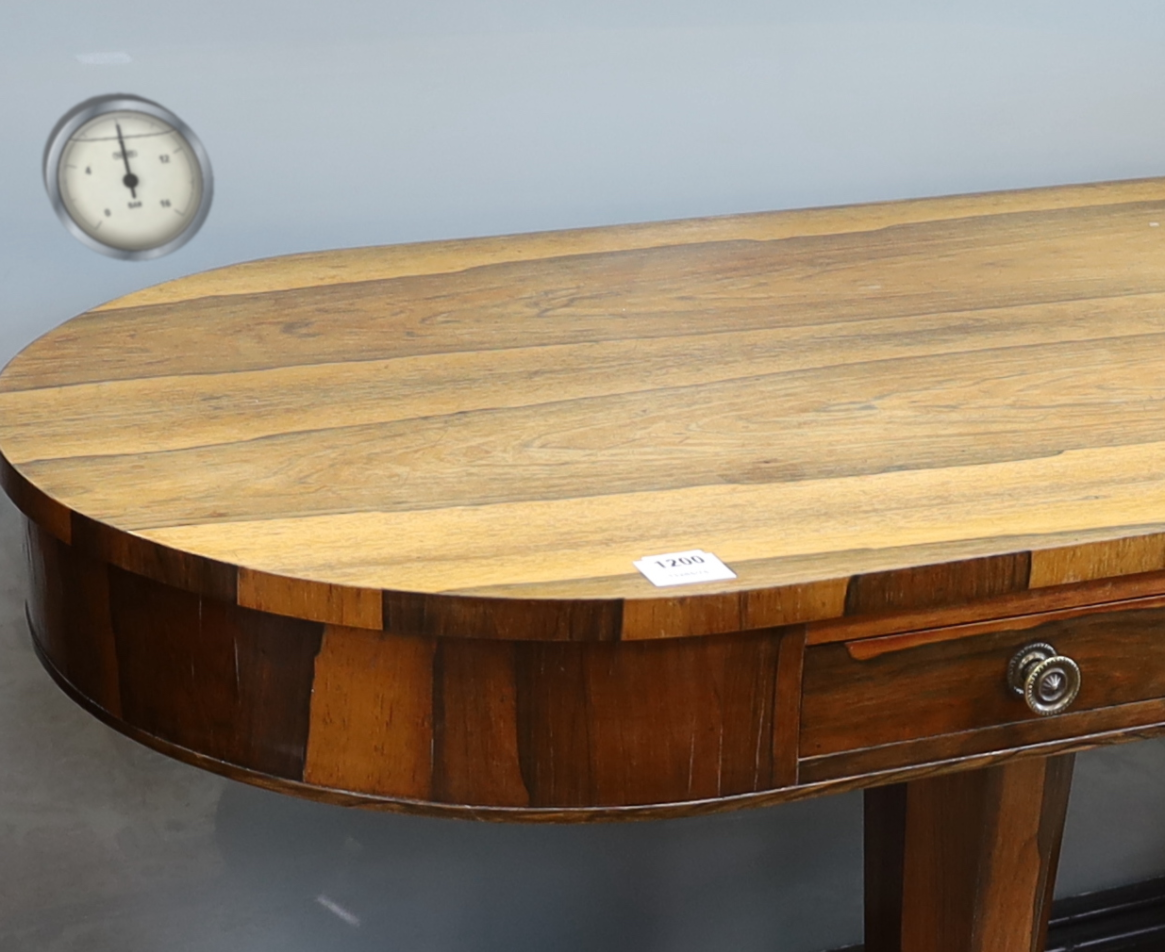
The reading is 8 bar
